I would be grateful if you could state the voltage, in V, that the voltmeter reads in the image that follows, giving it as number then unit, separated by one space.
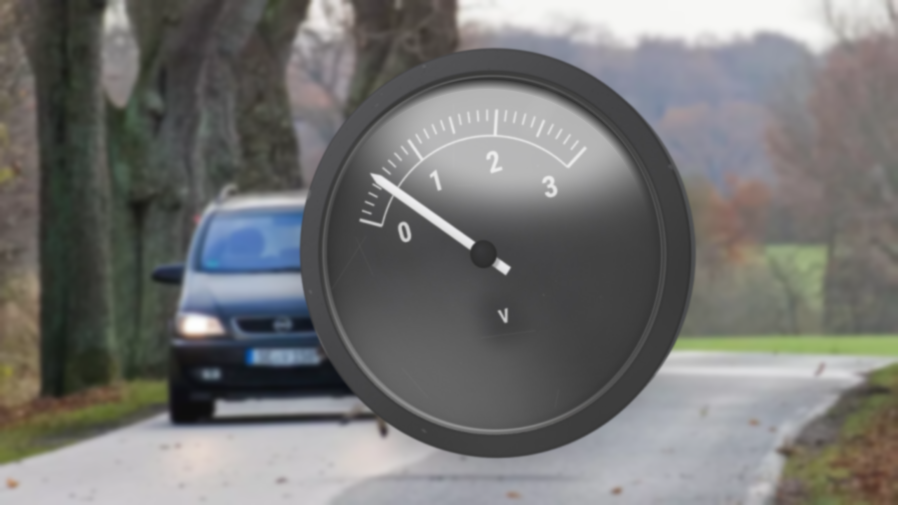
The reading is 0.5 V
